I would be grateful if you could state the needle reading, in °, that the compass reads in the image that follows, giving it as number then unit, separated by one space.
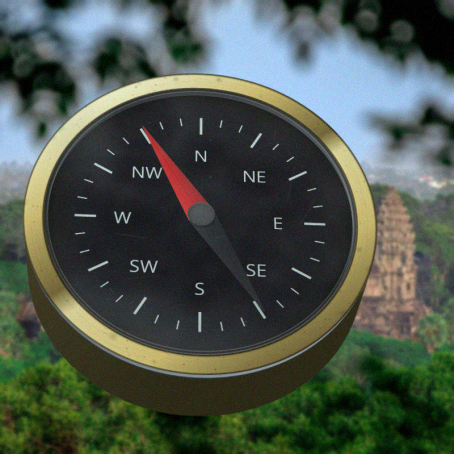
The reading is 330 °
